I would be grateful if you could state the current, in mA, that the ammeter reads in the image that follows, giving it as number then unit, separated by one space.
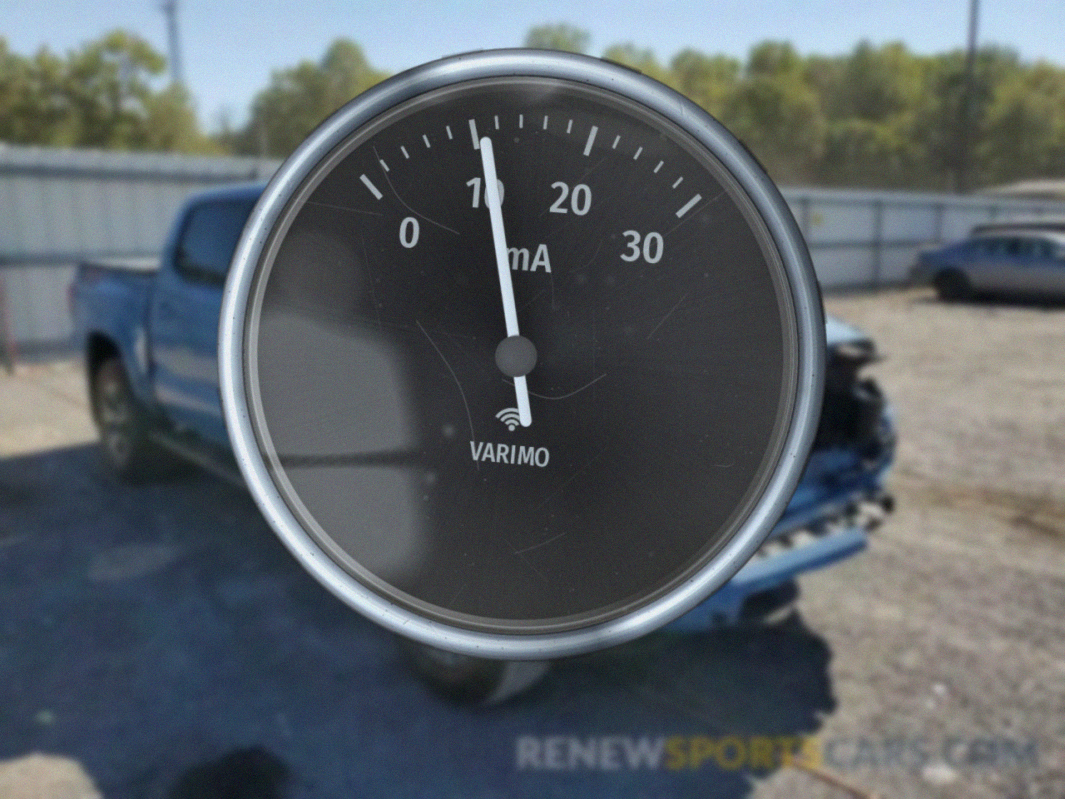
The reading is 11 mA
